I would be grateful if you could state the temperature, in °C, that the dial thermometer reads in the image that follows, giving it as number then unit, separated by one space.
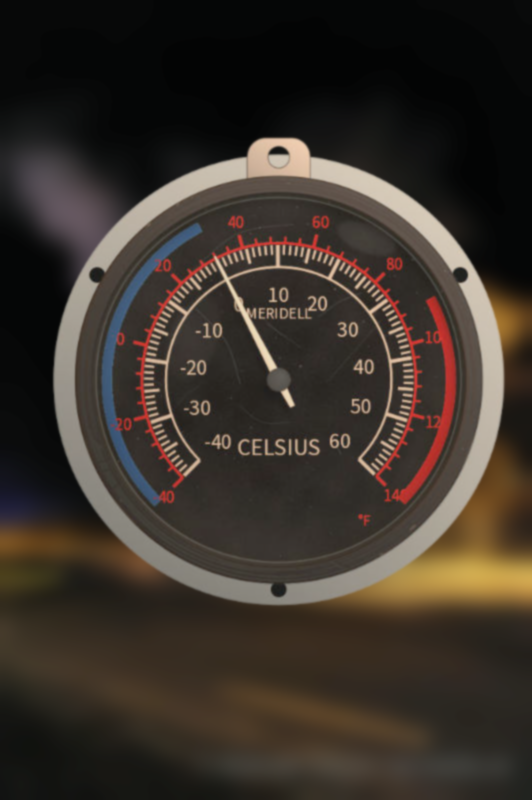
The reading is 0 °C
